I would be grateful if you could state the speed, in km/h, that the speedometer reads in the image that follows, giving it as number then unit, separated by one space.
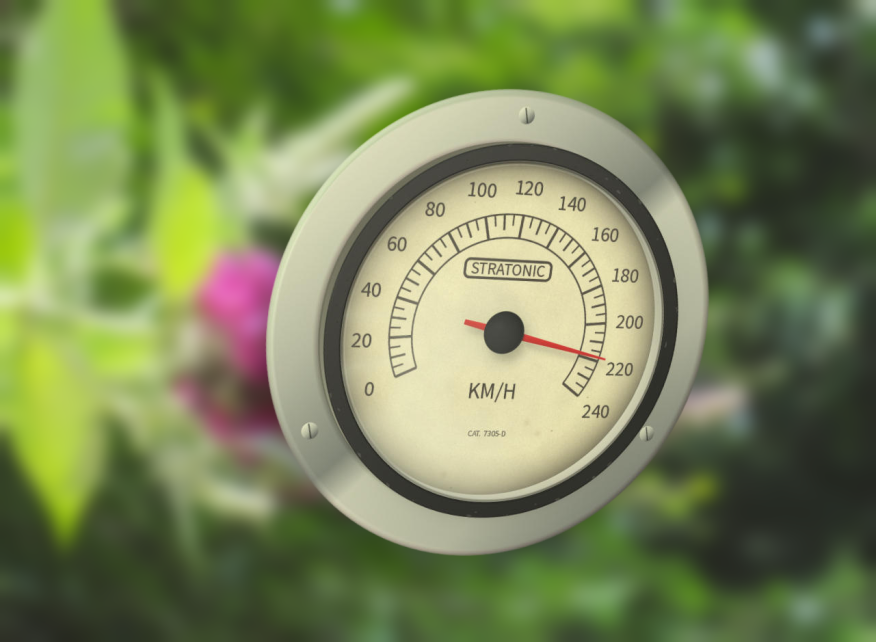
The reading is 217.5 km/h
